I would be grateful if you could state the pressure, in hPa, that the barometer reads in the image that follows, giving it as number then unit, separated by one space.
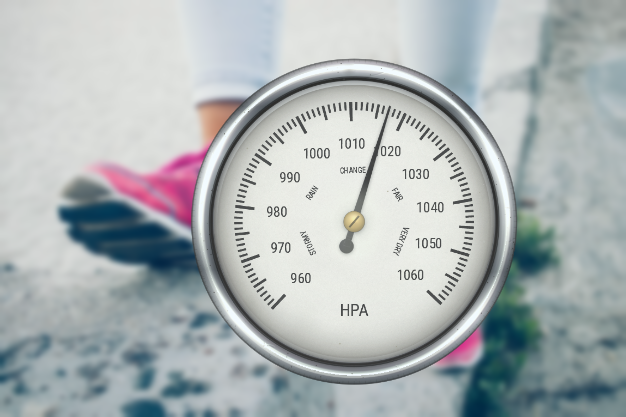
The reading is 1017 hPa
